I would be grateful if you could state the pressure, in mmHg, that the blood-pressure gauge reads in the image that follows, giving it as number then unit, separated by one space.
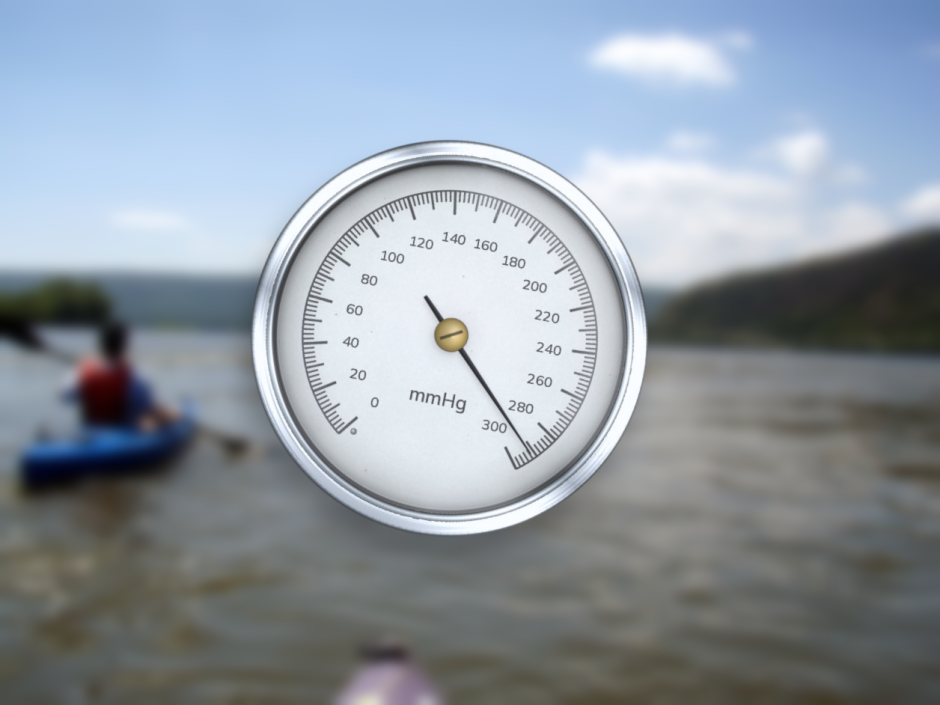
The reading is 292 mmHg
